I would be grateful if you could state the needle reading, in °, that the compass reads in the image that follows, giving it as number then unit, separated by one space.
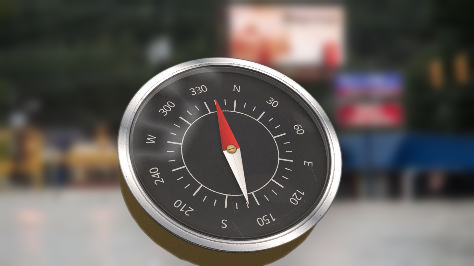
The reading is 340 °
